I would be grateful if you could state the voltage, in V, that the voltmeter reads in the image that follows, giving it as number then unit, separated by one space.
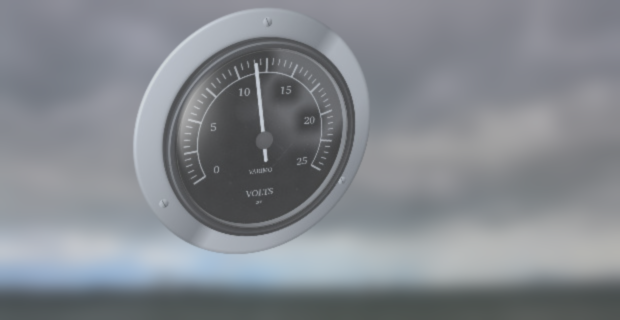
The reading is 11.5 V
